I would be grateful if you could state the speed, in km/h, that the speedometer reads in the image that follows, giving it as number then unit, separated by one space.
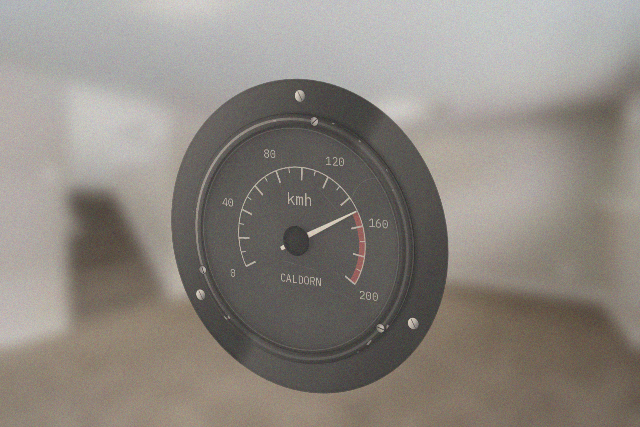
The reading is 150 km/h
